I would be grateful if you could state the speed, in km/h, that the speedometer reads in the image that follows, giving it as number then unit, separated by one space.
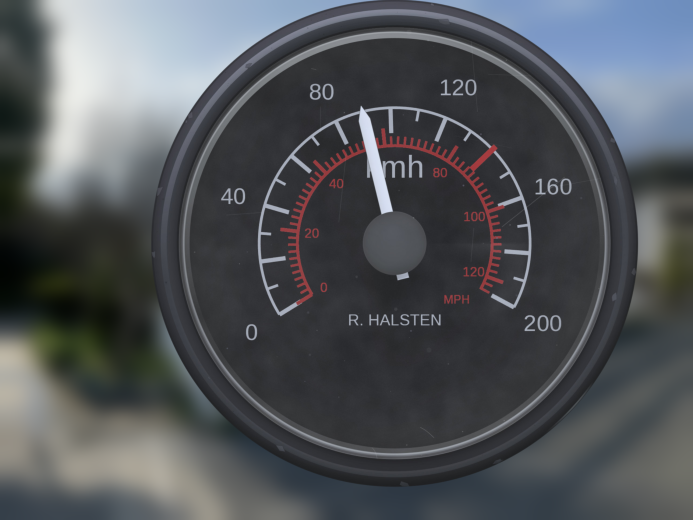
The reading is 90 km/h
